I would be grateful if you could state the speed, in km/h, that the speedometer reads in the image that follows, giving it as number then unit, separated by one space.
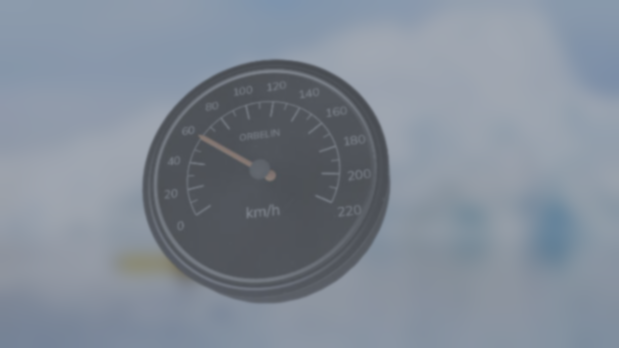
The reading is 60 km/h
